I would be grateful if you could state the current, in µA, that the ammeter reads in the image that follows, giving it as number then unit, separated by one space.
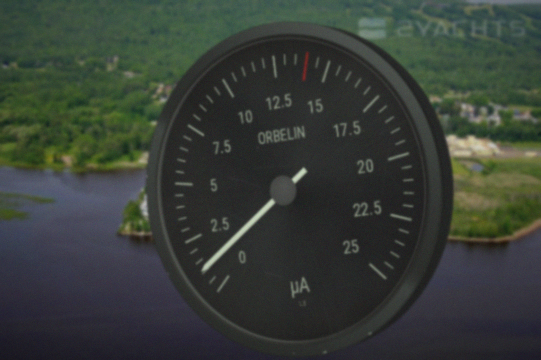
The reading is 1 µA
